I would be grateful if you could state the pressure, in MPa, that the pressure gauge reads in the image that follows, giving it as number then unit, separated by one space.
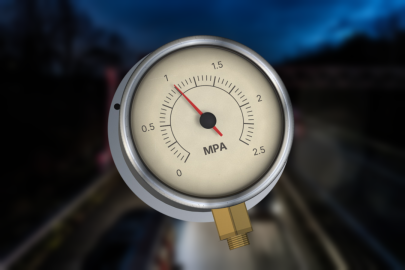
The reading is 1 MPa
